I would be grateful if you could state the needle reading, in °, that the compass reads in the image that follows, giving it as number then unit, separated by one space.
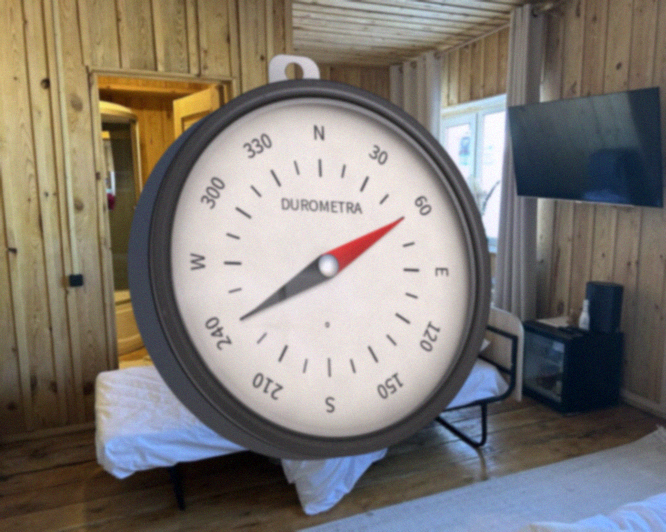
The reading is 60 °
